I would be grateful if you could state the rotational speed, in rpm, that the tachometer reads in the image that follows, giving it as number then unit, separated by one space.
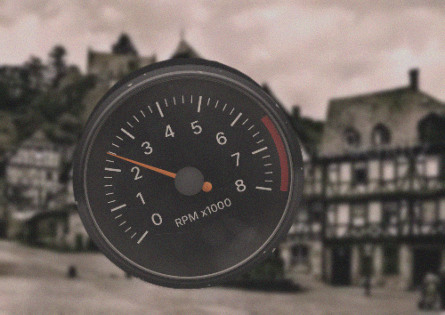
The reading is 2400 rpm
